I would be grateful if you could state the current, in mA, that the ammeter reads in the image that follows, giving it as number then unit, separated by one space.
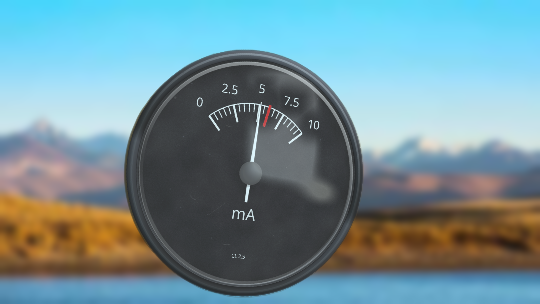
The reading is 5 mA
